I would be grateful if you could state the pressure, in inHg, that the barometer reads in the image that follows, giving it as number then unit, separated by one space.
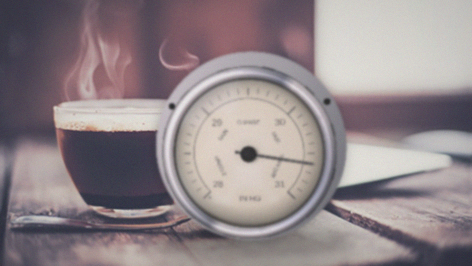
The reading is 30.6 inHg
